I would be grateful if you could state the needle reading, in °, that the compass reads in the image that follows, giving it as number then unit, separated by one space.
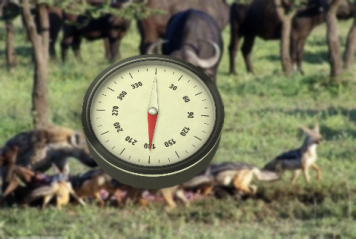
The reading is 180 °
